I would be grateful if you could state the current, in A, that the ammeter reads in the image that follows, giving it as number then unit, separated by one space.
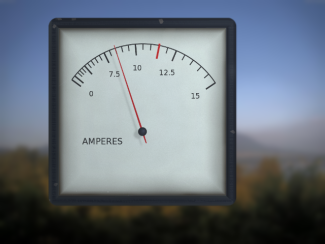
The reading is 8.5 A
